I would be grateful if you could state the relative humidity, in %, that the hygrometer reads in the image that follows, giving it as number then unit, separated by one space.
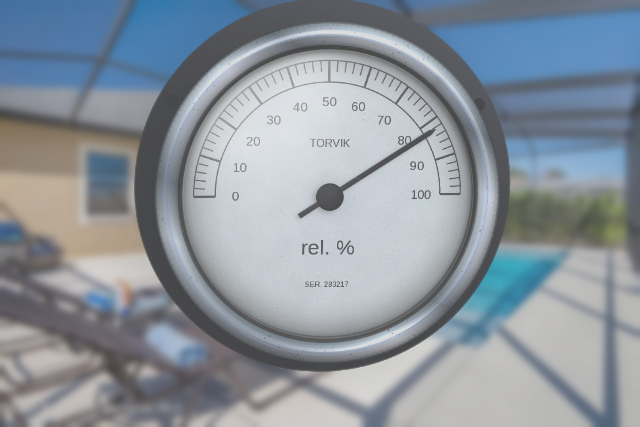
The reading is 82 %
